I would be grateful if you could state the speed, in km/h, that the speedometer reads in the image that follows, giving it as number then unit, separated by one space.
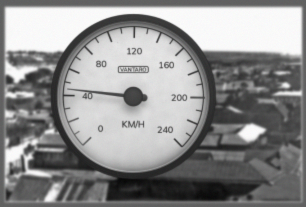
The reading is 45 km/h
